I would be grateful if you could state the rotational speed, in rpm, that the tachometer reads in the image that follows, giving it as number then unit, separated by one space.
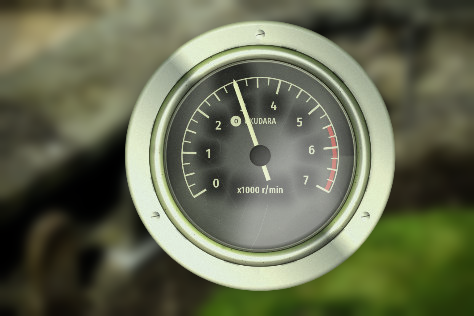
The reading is 3000 rpm
